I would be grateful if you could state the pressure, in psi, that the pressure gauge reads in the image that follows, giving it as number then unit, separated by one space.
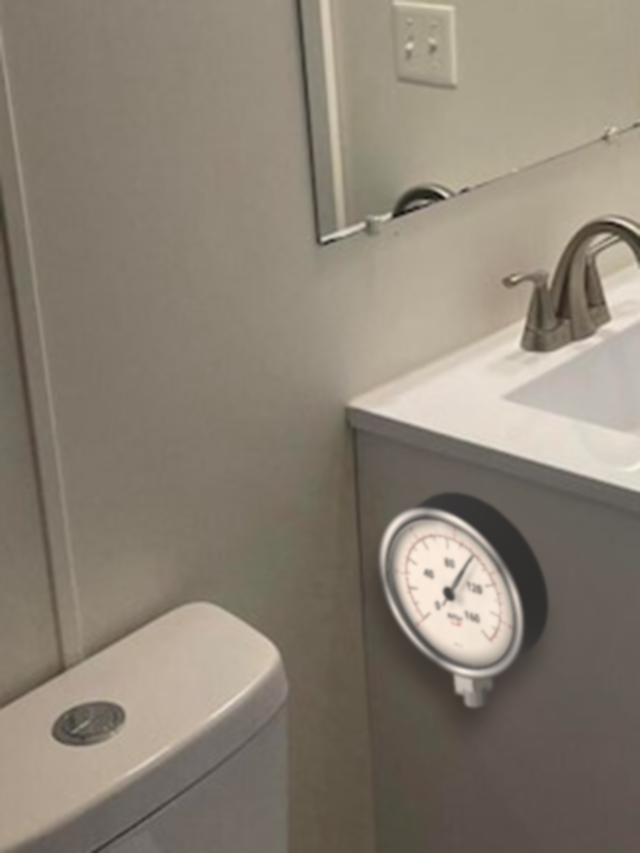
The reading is 100 psi
